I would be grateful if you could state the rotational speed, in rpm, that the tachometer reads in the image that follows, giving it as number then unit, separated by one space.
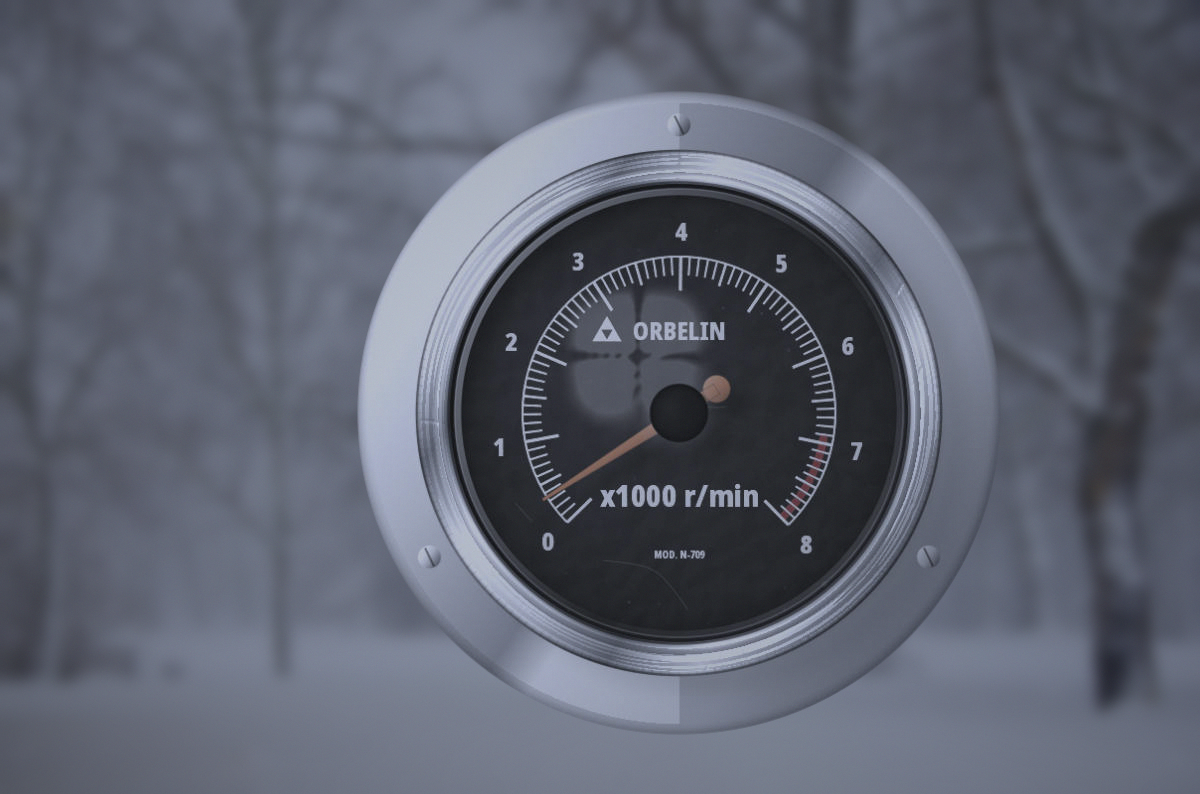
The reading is 350 rpm
